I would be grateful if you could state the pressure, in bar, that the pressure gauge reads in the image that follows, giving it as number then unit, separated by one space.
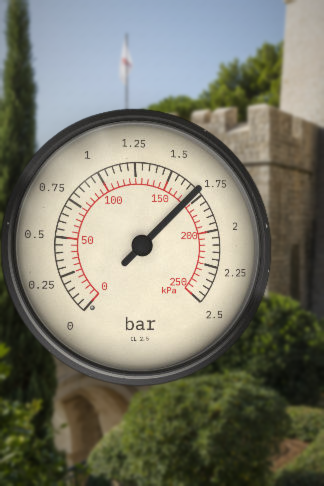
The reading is 1.7 bar
